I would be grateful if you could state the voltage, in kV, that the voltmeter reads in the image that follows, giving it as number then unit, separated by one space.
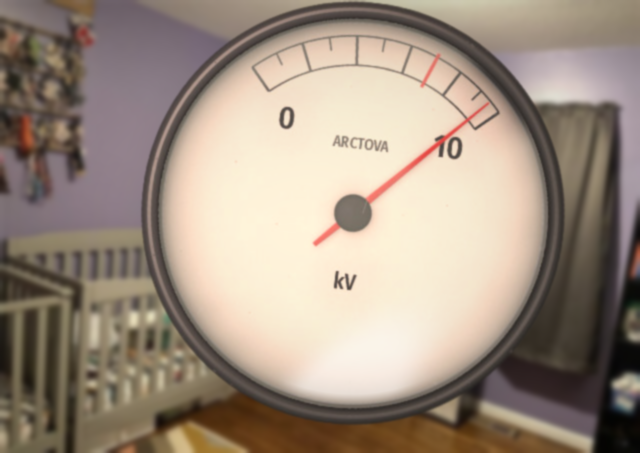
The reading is 9.5 kV
